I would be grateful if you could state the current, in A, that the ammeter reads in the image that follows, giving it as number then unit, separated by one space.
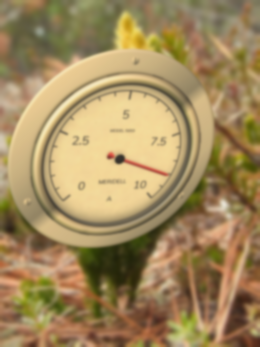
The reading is 9 A
